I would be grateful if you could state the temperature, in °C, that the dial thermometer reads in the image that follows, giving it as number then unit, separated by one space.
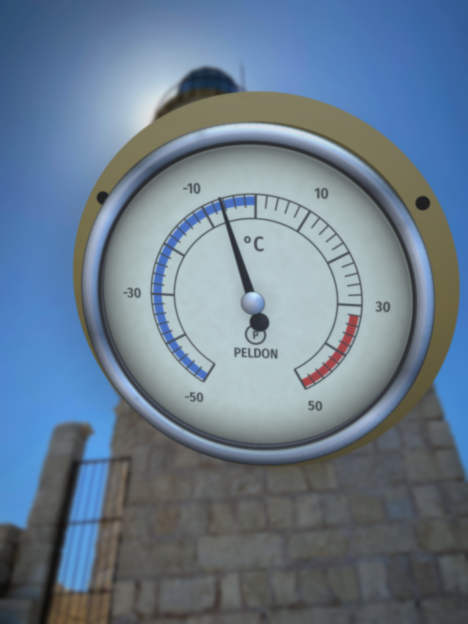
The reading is -6 °C
